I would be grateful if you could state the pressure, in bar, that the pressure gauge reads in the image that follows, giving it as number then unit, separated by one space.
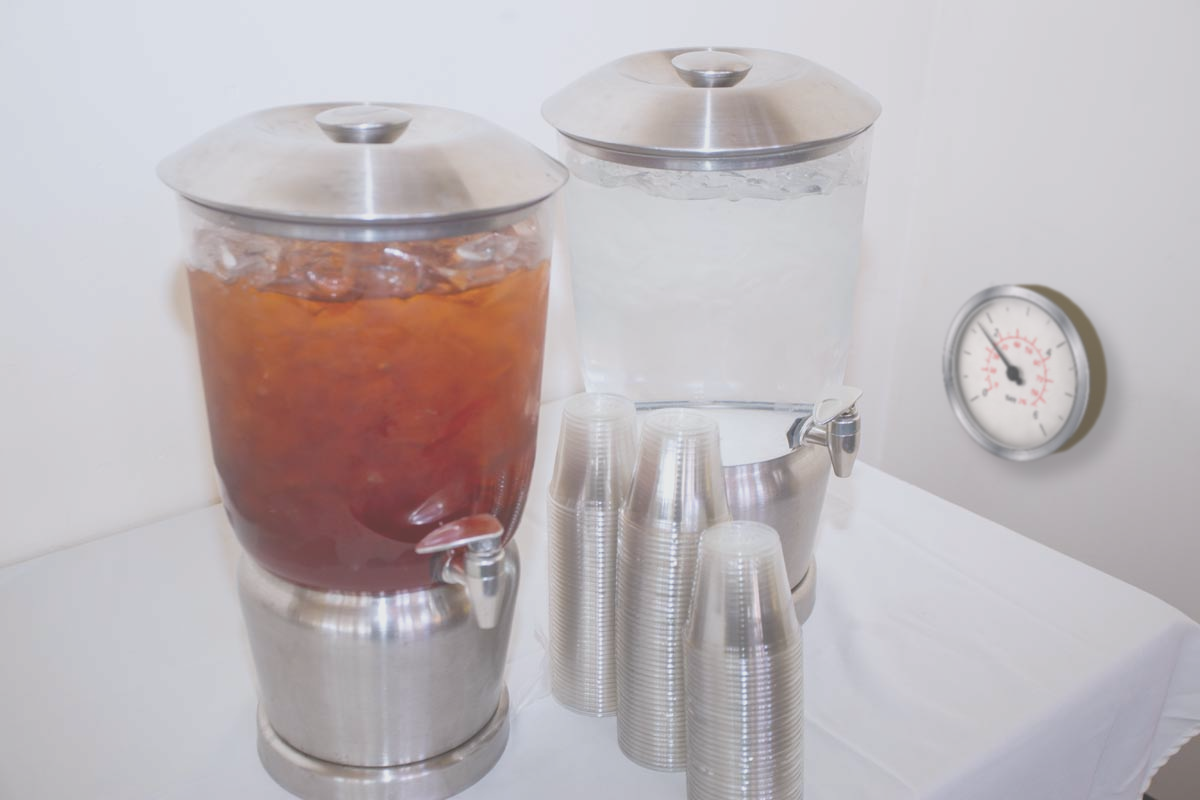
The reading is 1.75 bar
